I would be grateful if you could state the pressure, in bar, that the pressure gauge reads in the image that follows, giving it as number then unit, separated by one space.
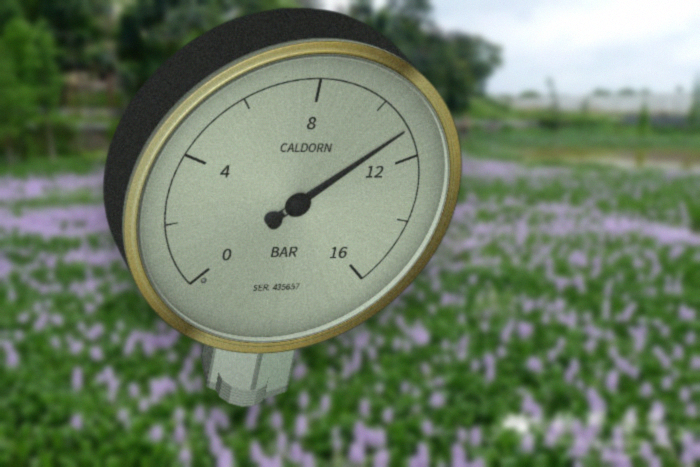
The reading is 11 bar
